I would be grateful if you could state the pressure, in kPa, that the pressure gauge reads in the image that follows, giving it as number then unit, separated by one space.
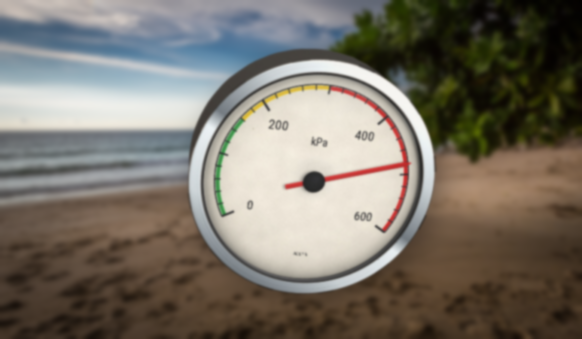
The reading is 480 kPa
